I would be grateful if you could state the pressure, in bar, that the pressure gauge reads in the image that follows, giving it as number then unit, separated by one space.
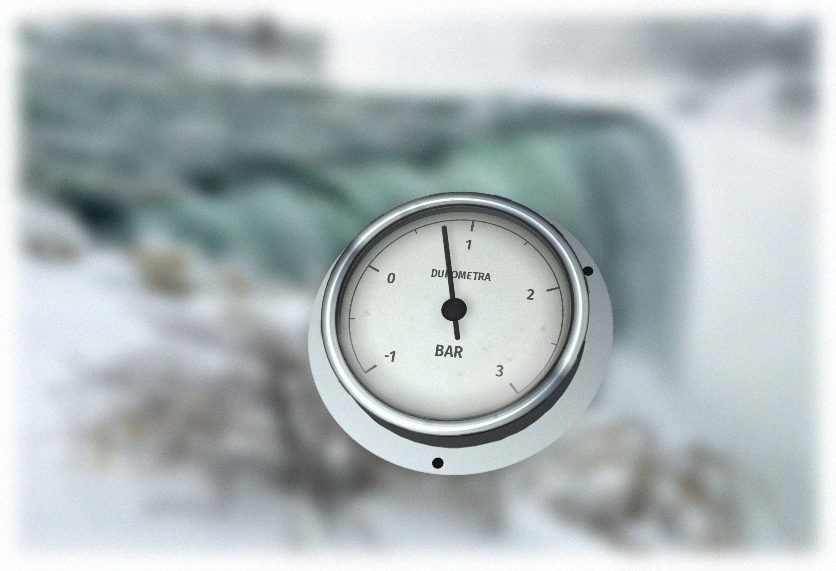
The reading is 0.75 bar
